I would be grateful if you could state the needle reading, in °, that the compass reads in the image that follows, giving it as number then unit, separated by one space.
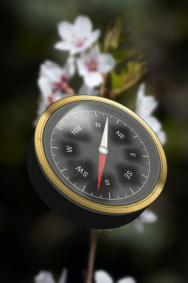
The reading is 195 °
